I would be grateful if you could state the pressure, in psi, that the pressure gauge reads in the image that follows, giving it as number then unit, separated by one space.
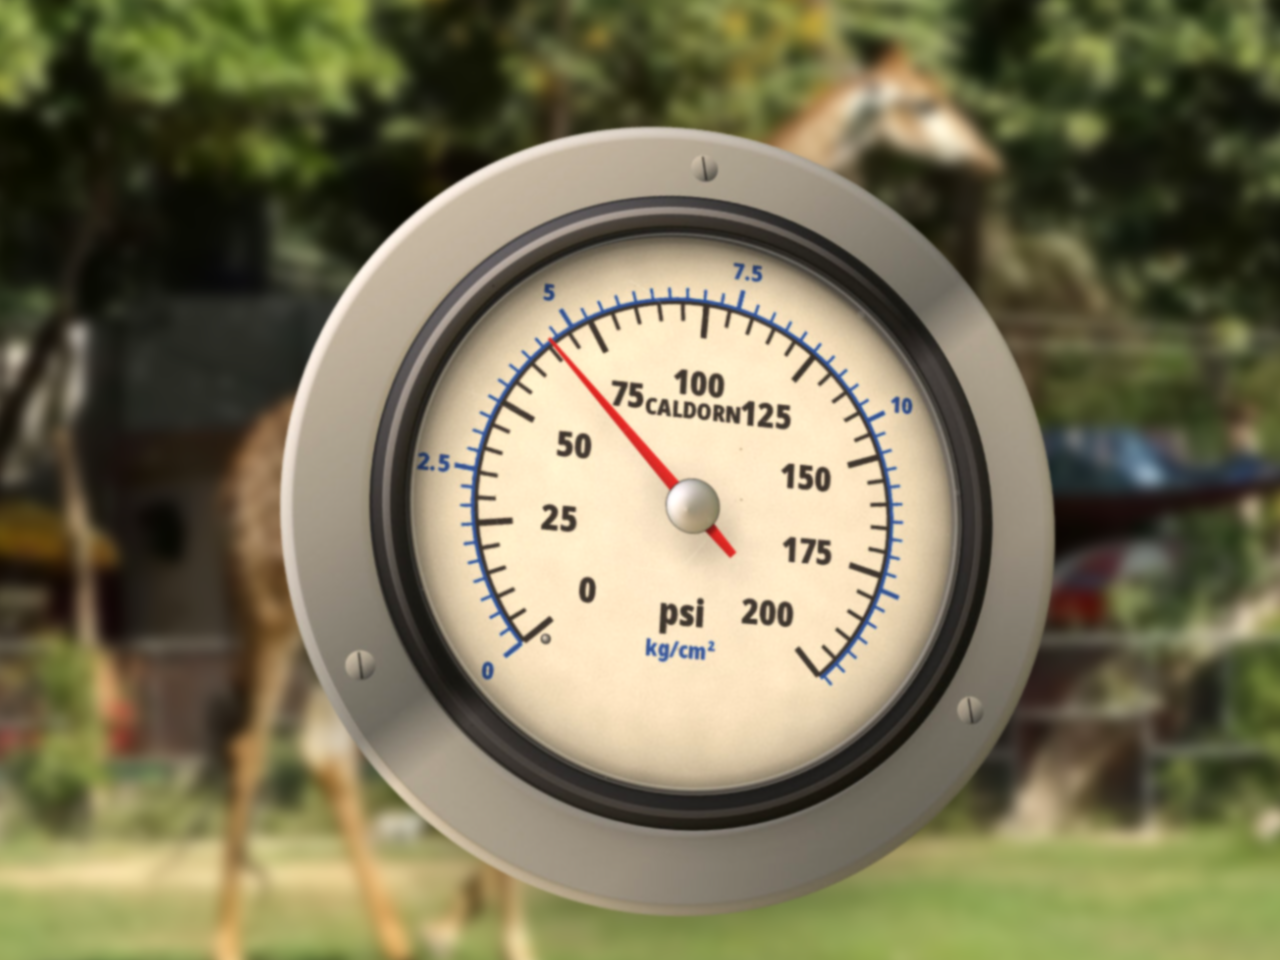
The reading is 65 psi
